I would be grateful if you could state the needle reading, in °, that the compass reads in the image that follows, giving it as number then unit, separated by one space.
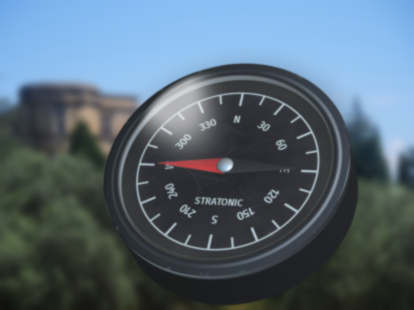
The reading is 270 °
